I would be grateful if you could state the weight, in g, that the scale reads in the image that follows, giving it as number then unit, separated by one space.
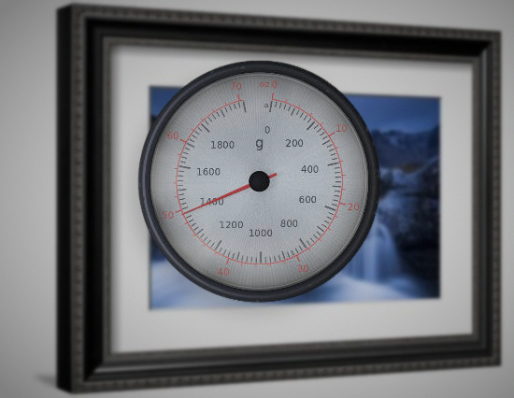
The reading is 1400 g
